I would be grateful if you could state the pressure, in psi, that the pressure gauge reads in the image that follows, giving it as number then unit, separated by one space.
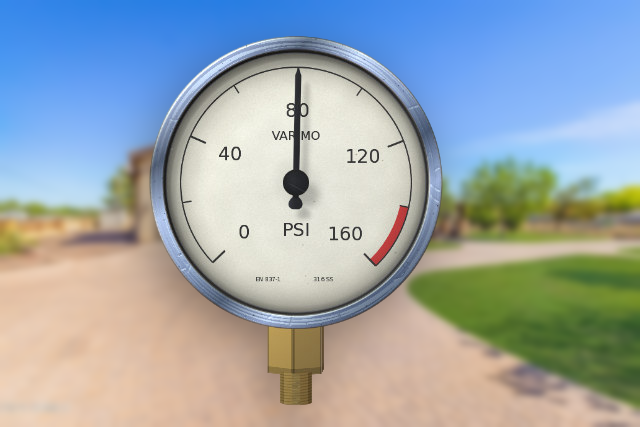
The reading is 80 psi
